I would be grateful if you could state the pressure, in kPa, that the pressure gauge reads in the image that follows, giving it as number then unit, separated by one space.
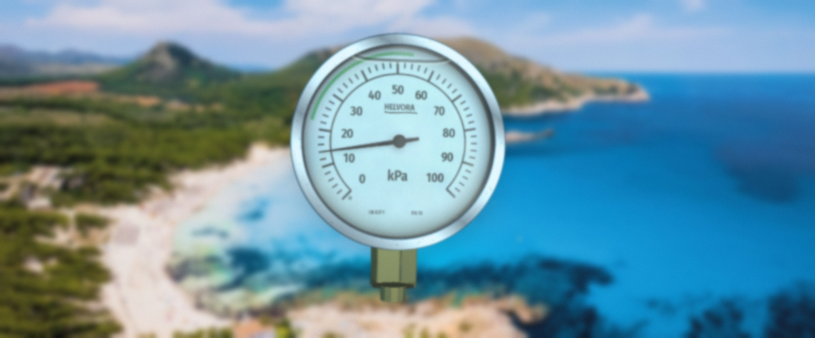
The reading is 14 kPa
